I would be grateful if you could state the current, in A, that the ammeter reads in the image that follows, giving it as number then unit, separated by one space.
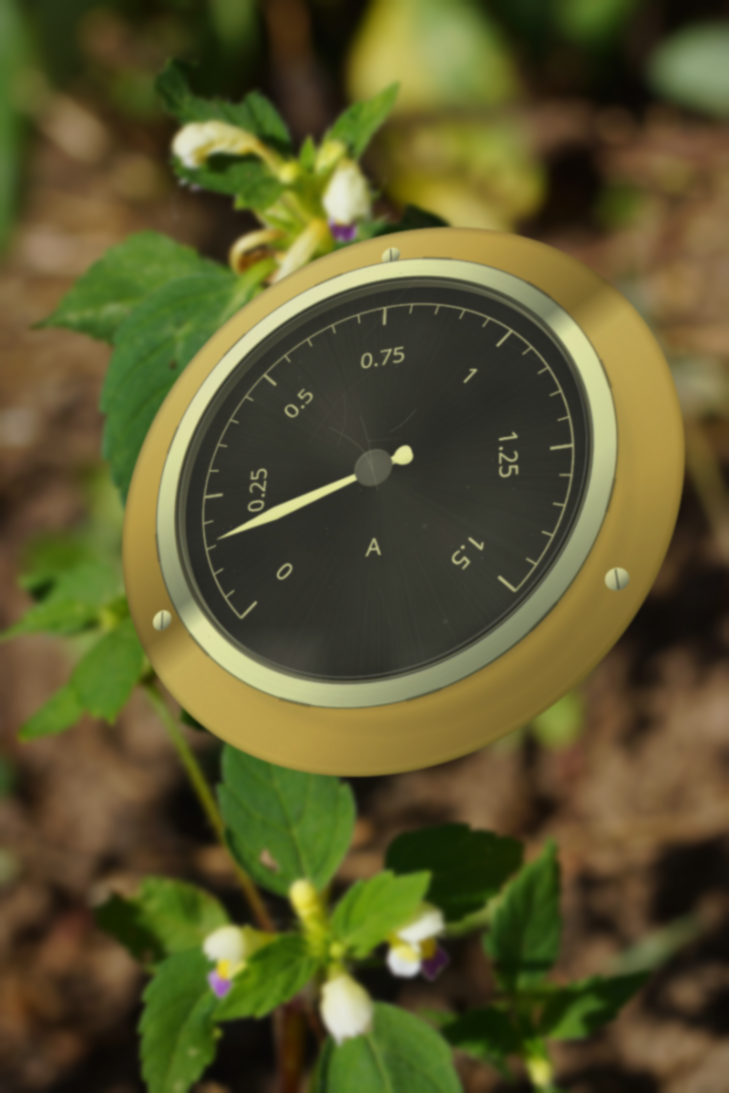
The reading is 0.15 A
